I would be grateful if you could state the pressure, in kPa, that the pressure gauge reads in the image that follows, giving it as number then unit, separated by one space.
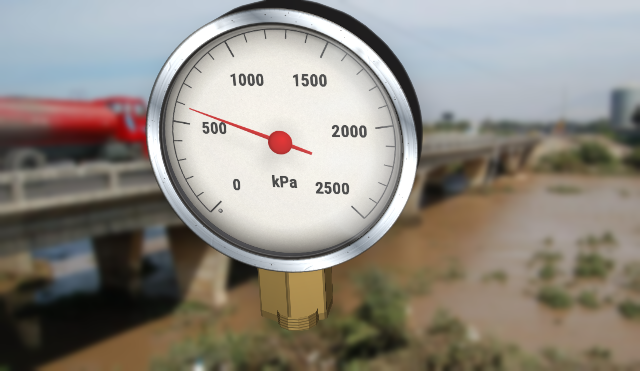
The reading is 600 kPa
